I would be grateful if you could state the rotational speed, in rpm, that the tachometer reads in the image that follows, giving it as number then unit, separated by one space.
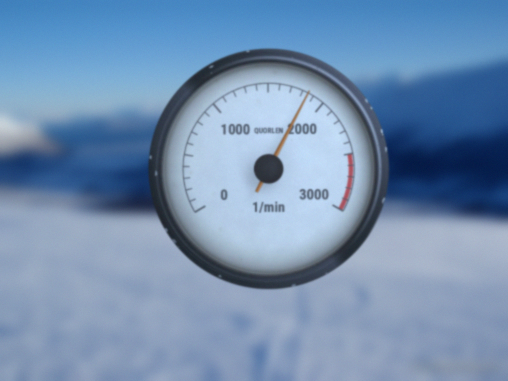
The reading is 1850 rpm
